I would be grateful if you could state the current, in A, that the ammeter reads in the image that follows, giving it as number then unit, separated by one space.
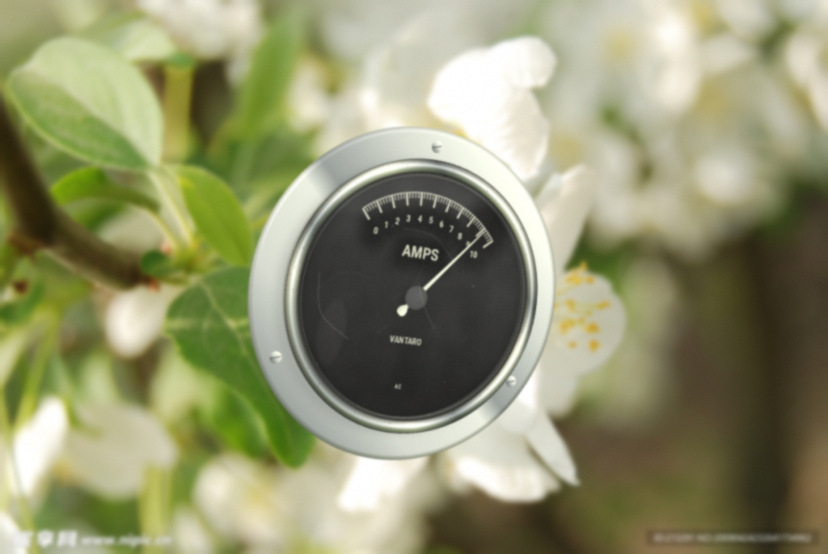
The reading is 9 A
